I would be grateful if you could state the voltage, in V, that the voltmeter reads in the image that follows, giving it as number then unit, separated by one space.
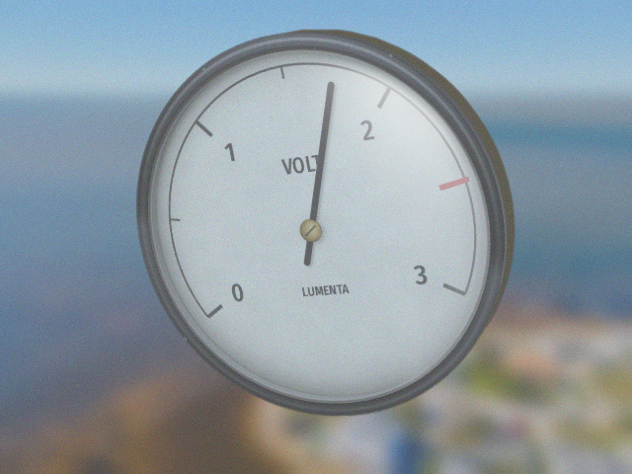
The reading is 1.75 V
